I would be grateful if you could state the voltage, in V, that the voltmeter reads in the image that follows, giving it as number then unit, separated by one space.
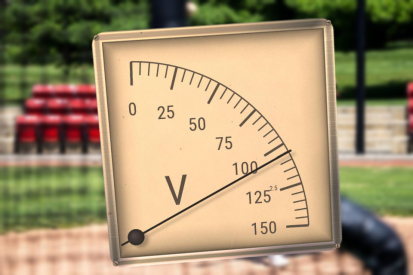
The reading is 105 V
